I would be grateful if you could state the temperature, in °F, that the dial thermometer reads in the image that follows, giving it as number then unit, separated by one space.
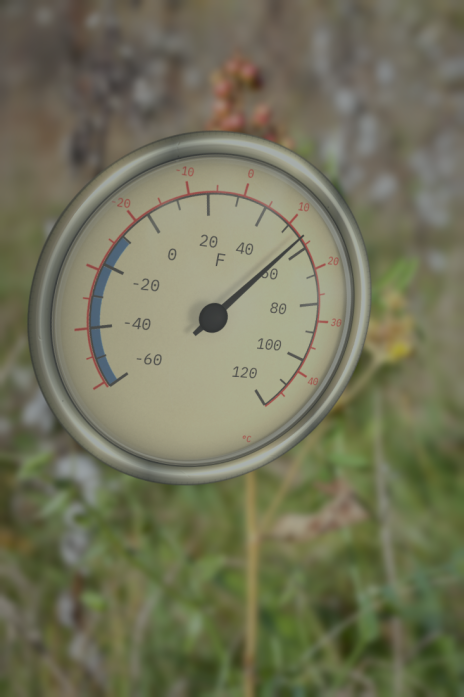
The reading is 55 °F
